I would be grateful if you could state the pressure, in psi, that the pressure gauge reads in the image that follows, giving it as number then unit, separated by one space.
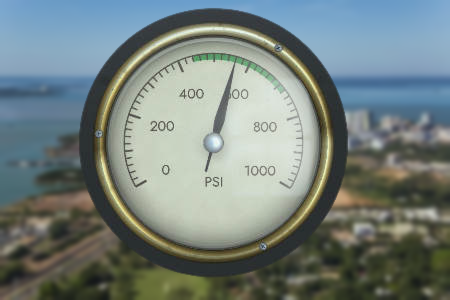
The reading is 560 psi
